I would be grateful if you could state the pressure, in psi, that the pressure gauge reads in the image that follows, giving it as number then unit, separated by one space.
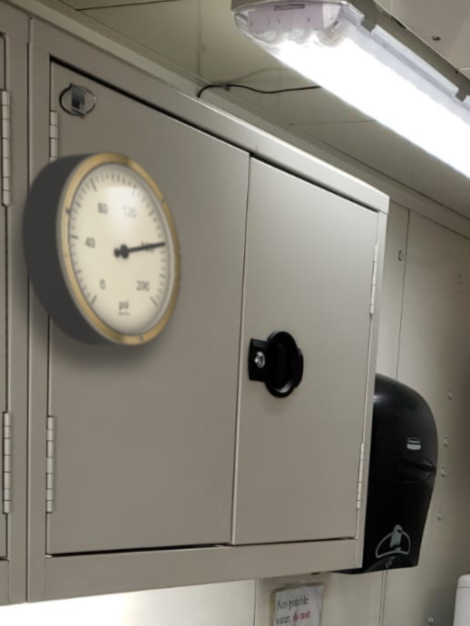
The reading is 160 psi
